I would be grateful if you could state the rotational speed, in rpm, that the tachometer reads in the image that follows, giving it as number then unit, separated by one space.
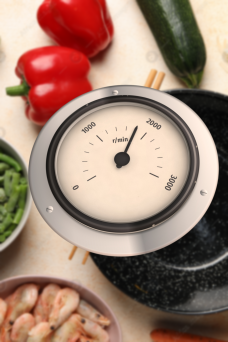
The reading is 1800 rpm
